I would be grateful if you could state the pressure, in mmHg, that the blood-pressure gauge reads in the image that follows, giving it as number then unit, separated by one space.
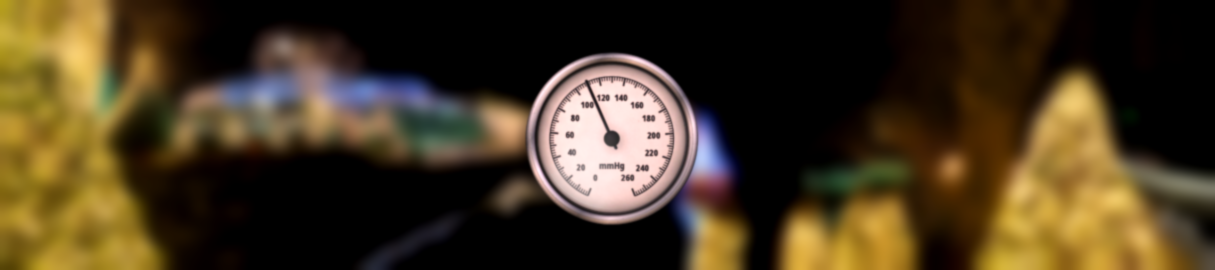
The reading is 110 mmHg
